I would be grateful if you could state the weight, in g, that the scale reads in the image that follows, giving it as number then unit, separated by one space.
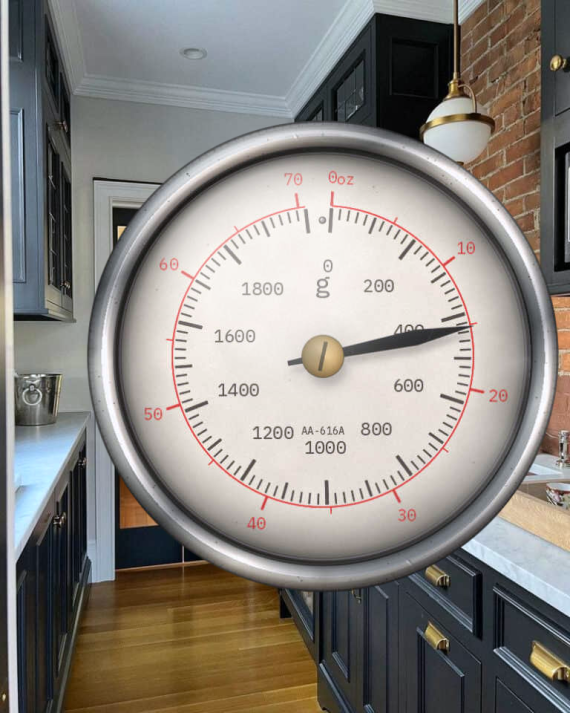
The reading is 430 g
